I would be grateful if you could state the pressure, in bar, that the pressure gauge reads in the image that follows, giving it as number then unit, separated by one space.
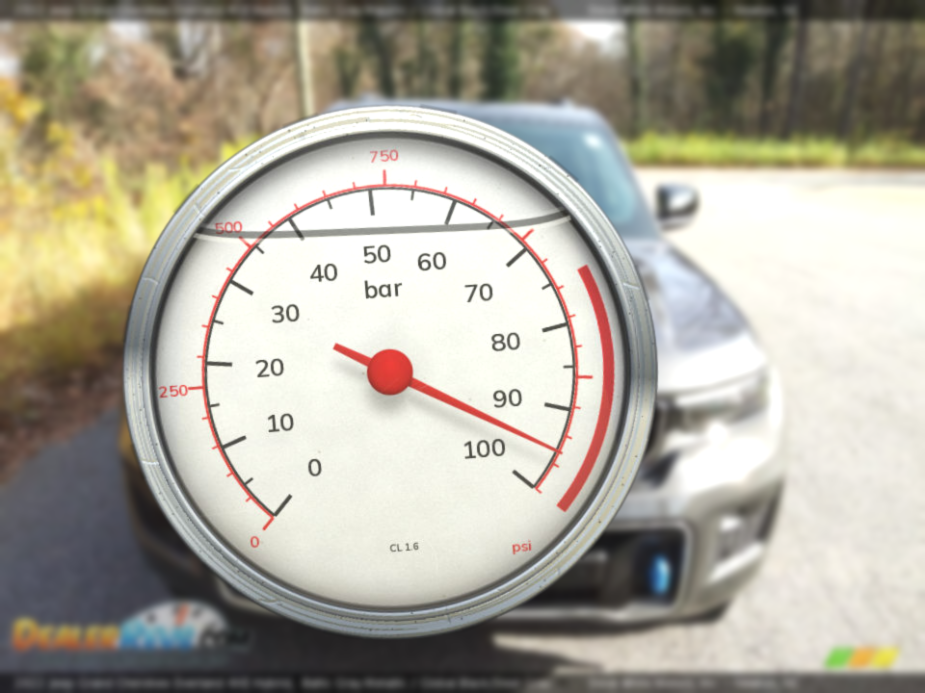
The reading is 95 bar
